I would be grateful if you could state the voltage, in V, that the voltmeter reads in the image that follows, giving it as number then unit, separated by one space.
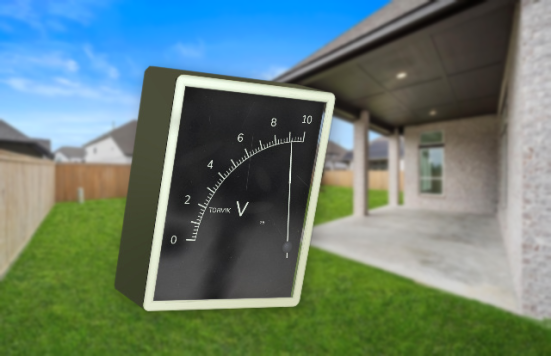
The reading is 9 V
